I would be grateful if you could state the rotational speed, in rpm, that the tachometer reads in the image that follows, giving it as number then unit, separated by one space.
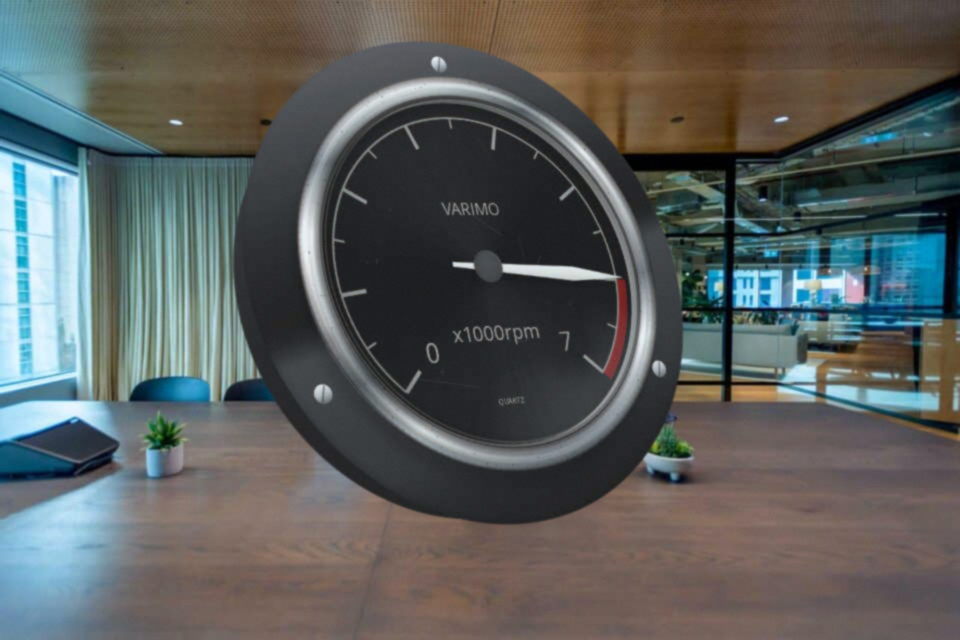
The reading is 6000 rpm
